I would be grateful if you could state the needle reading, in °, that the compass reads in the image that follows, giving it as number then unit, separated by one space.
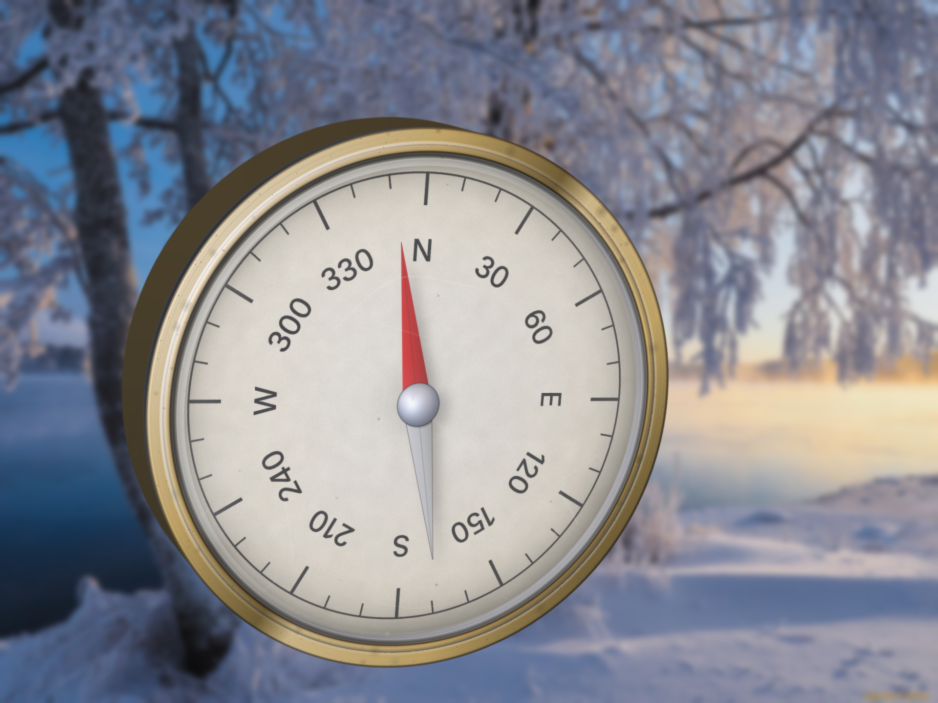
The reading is 350 °
